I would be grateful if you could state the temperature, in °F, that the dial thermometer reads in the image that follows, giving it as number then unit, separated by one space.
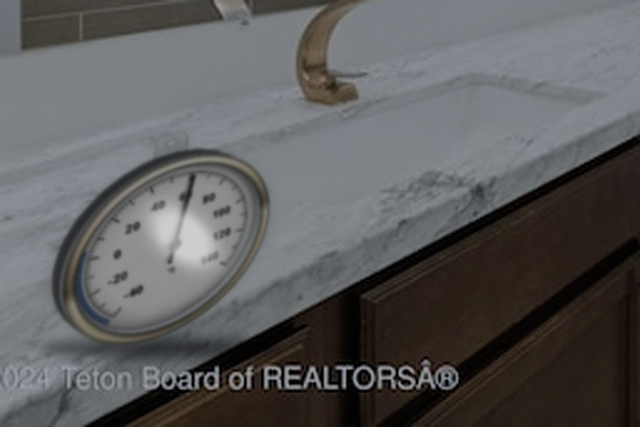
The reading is 60 °F
